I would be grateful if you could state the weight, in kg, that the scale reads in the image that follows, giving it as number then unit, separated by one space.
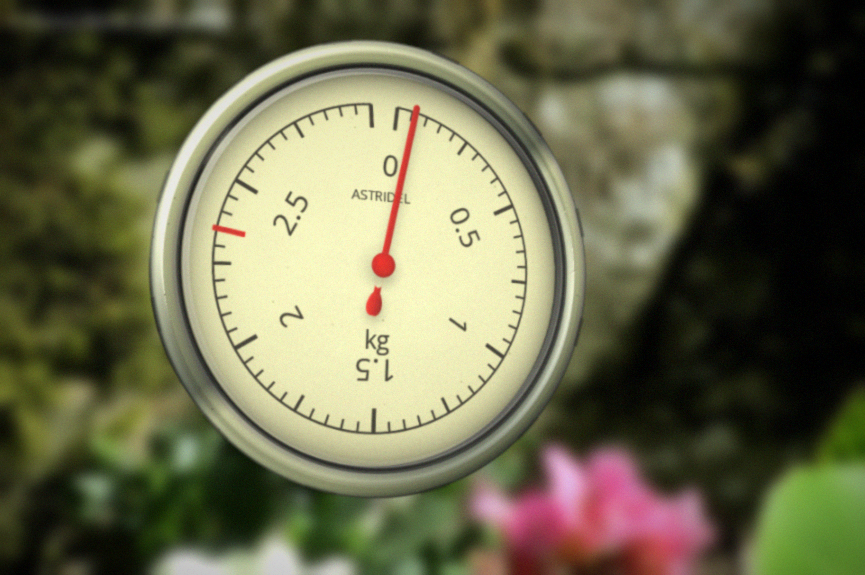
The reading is 0.05 kg
